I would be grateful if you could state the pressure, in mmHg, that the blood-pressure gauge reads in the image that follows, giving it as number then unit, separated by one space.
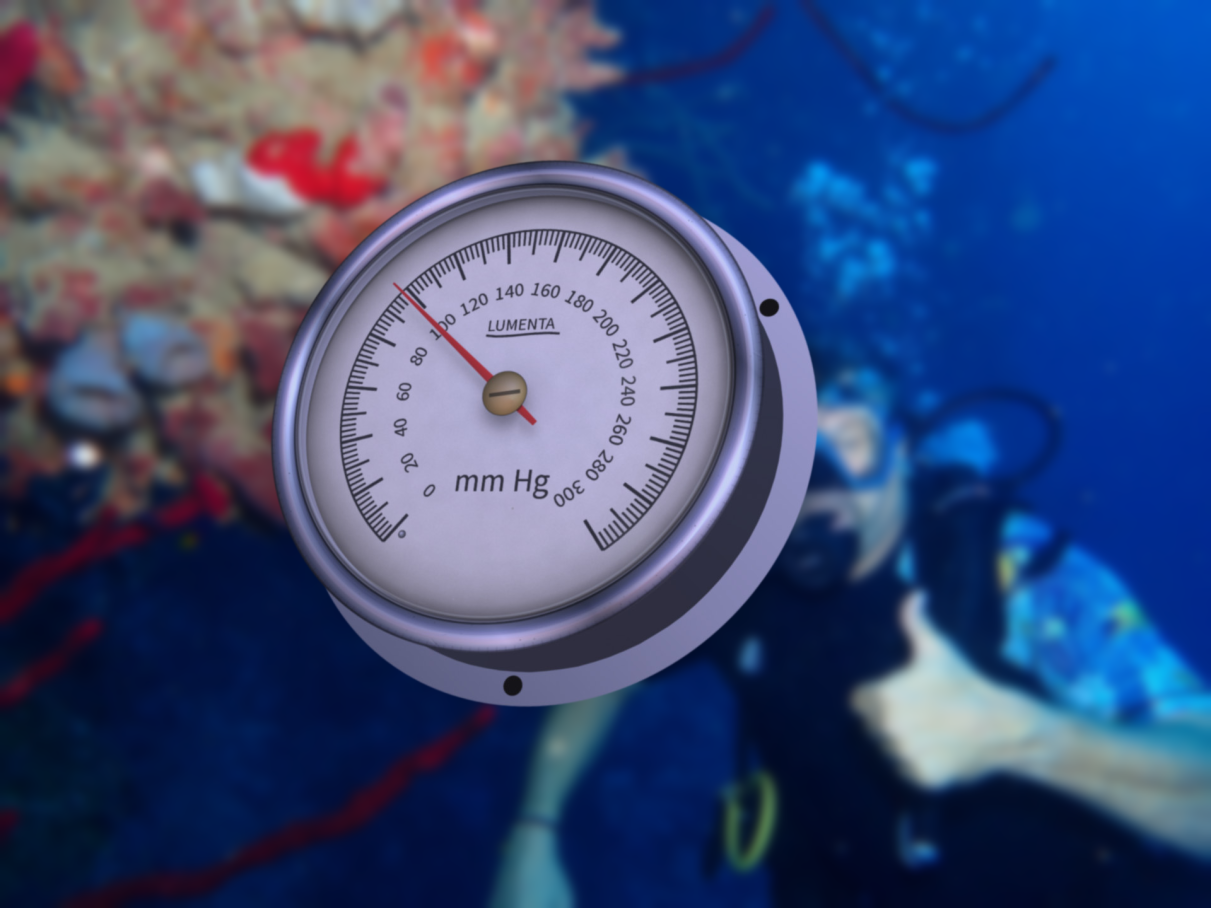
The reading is 98 mmHg
